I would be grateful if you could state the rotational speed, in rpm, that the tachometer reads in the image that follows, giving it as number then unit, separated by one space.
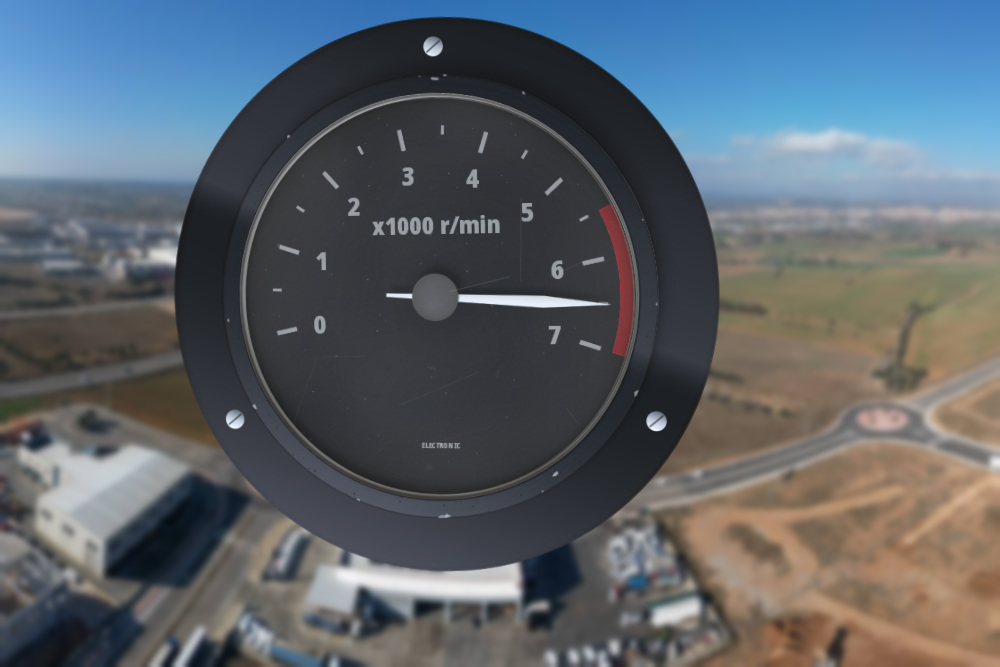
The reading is 6500 rpm
